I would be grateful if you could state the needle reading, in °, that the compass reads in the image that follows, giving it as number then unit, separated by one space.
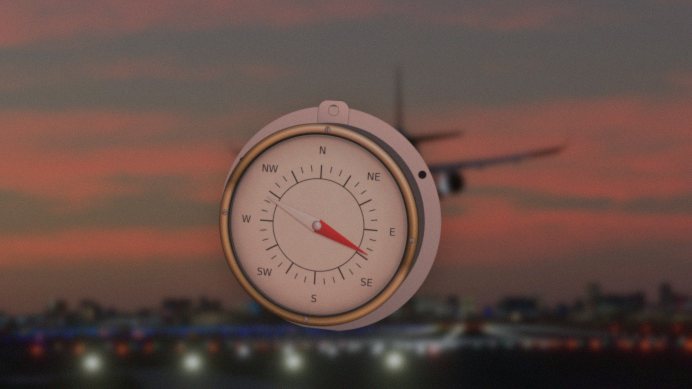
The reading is 115 °
